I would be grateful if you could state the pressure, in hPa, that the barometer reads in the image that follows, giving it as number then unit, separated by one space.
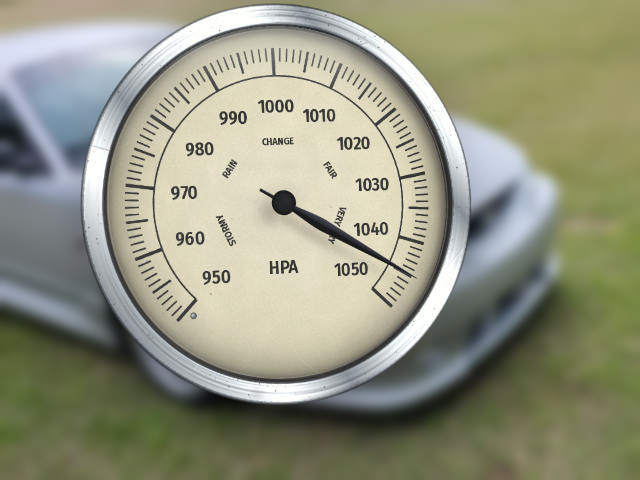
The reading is 1045 hPa
